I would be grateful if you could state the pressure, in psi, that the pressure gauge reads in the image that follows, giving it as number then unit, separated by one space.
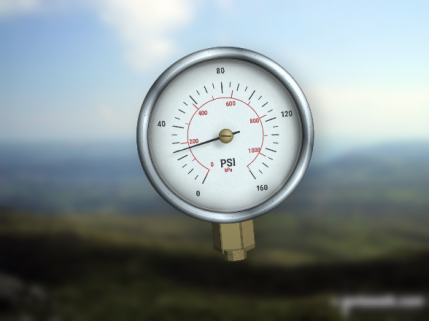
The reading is 25 psi
